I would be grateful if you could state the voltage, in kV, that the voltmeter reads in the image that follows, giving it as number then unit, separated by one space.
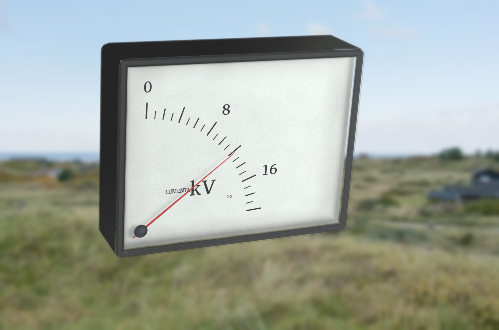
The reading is 12 kV
